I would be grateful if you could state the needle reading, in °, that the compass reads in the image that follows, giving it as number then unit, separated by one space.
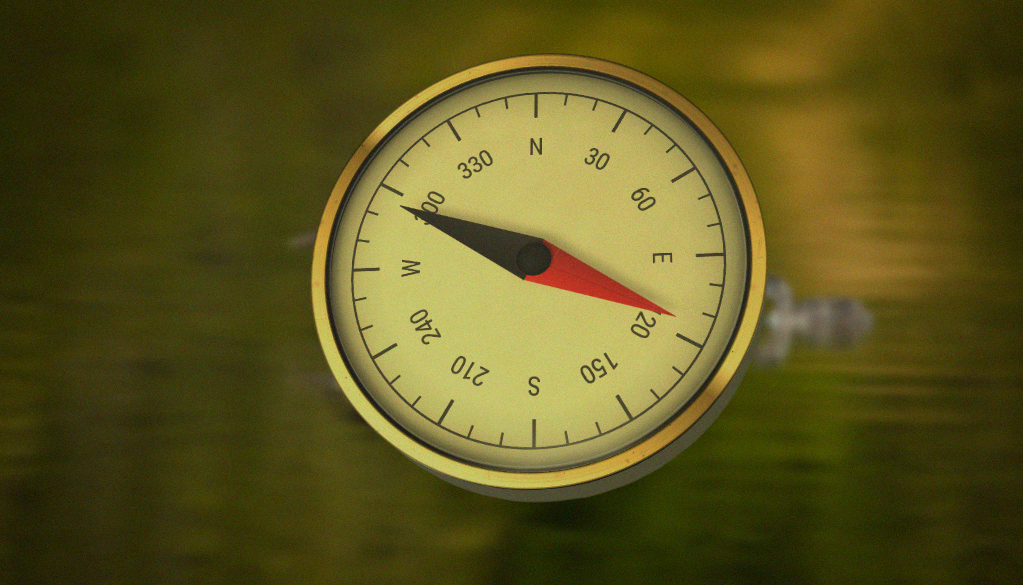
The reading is 115 °
